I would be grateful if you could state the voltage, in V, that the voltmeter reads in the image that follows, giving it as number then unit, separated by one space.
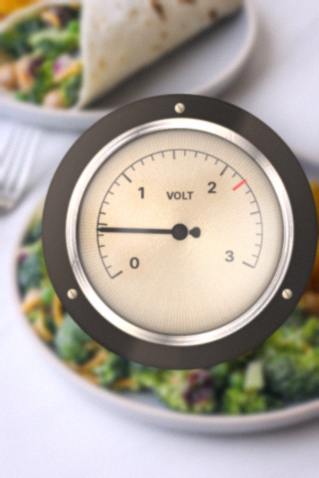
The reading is 0.45 V
